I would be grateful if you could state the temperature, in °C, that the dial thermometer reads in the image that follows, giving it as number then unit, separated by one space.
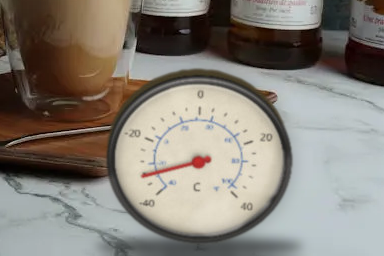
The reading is -32 °C
